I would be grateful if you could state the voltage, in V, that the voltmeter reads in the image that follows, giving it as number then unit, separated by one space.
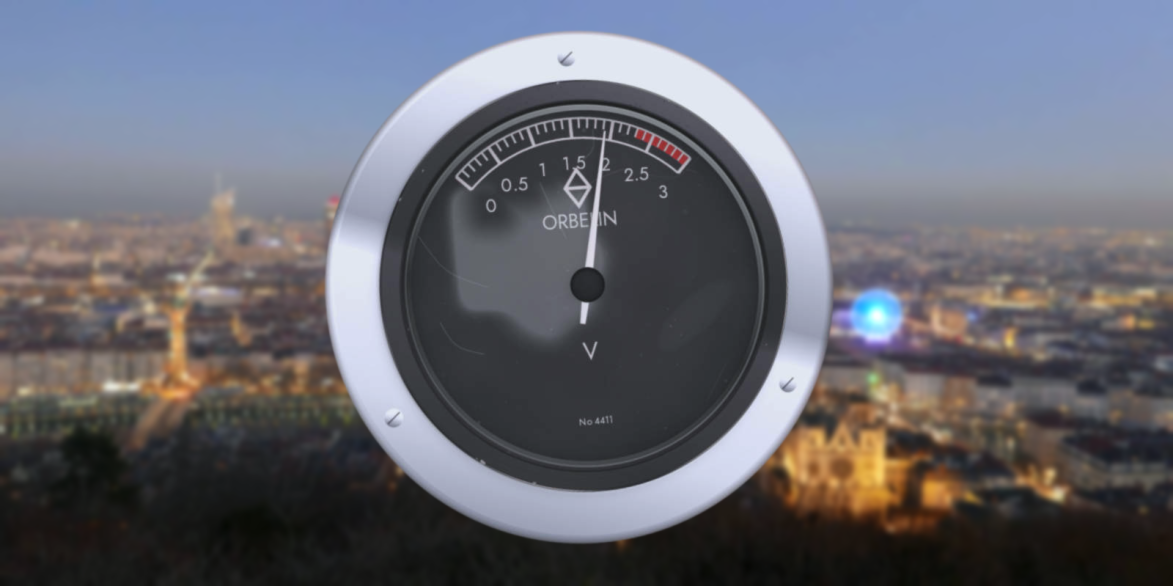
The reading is 1.9 V
